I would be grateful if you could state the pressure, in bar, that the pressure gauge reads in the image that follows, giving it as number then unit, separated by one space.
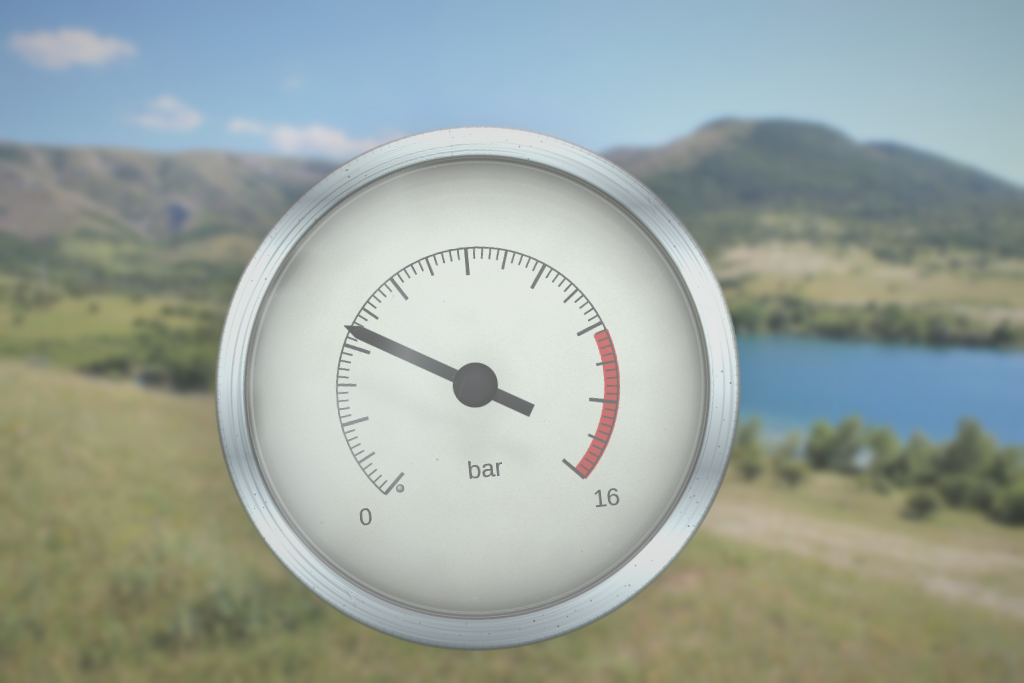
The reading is 4.4 bar
